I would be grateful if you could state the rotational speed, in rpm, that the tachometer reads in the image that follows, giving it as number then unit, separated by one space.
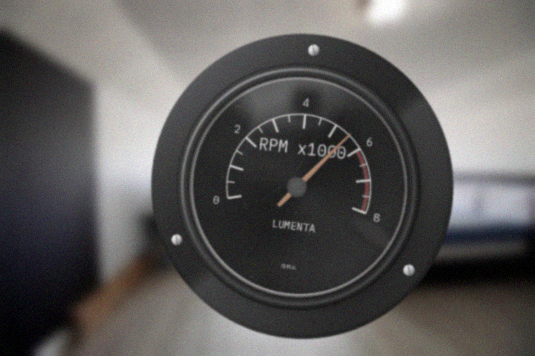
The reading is 5500 rpm
